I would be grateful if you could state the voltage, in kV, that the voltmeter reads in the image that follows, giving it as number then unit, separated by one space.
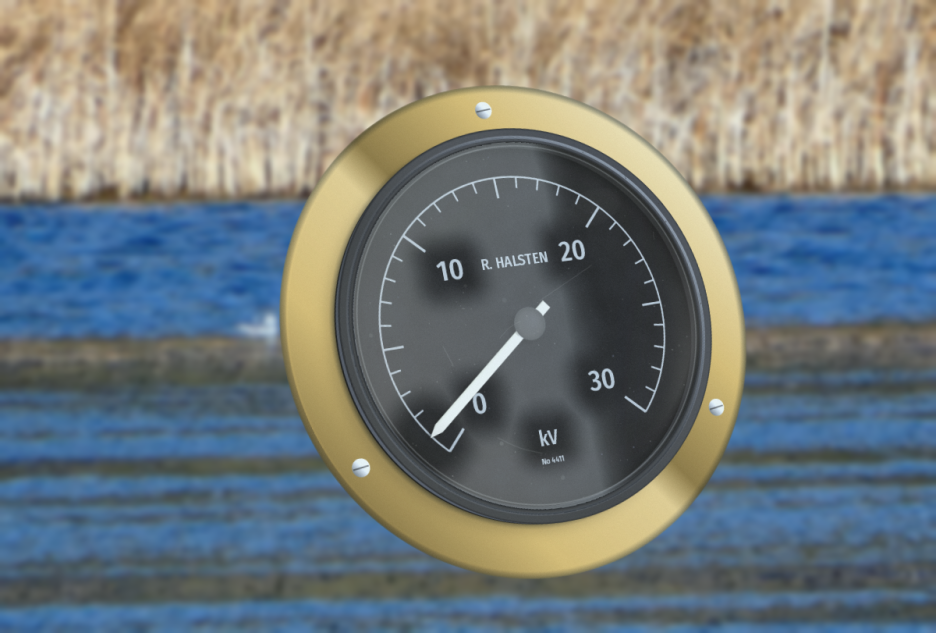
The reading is 1 kV
